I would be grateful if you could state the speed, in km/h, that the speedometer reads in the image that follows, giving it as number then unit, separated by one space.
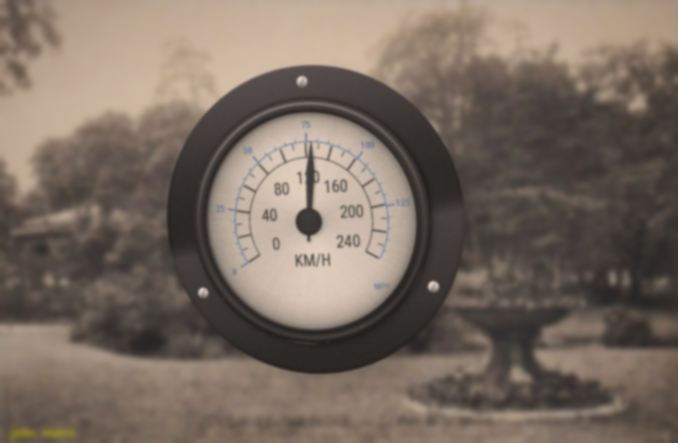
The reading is 125 km/h
